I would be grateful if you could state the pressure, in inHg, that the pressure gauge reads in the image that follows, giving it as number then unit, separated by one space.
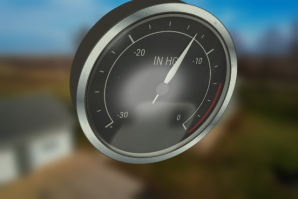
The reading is -13 inHg
